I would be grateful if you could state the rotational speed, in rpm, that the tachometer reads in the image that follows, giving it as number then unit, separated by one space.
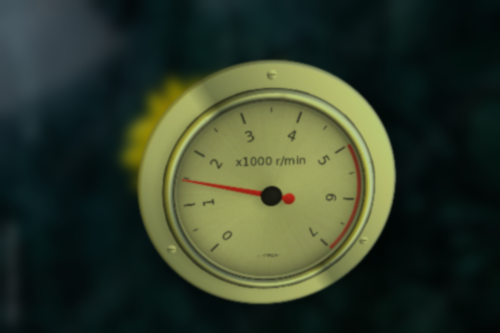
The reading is 1500 rpm
